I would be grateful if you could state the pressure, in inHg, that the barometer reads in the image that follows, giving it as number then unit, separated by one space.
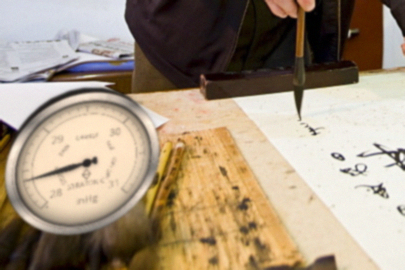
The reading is 28.4 inHg
